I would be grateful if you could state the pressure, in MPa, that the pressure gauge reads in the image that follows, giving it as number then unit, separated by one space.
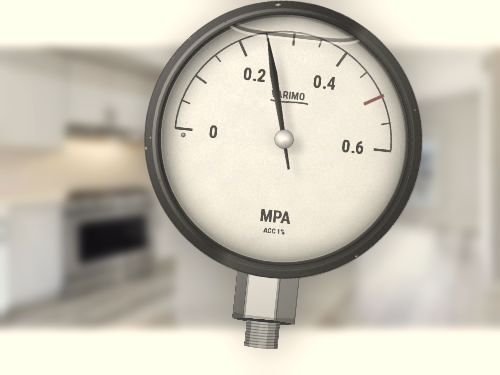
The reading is 0.25 MPa
